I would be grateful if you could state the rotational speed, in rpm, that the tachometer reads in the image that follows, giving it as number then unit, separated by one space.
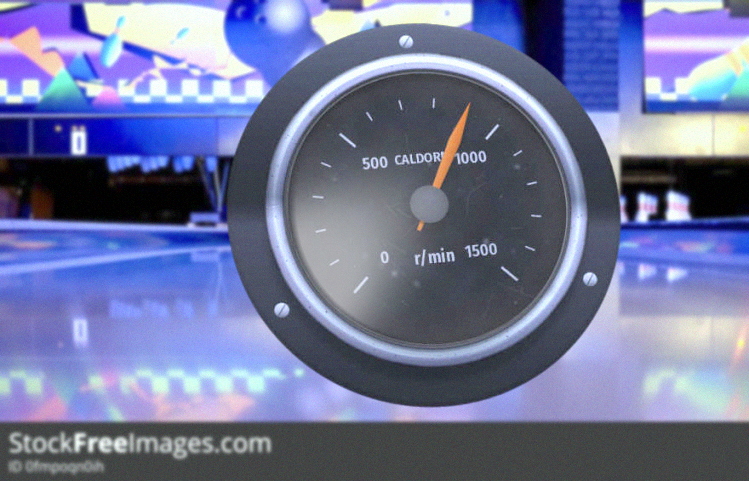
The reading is 900 rpm
